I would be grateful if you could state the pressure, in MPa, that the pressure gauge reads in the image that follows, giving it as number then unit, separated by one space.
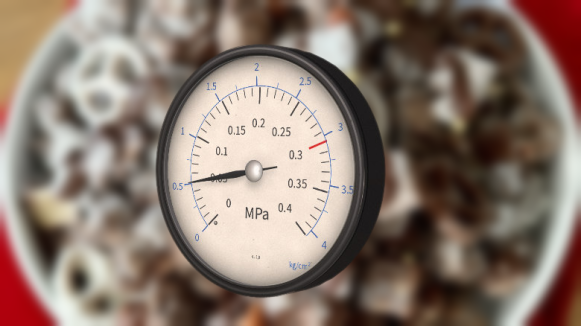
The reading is 0.05 MPa
